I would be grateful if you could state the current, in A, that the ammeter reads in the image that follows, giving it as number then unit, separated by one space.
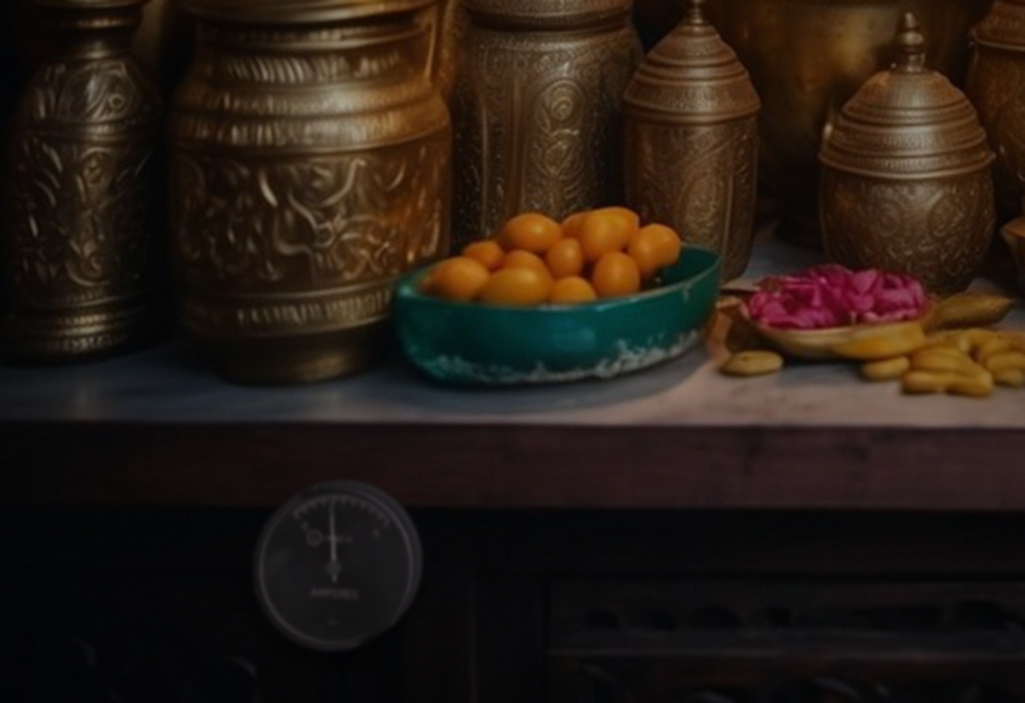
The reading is 2 A
